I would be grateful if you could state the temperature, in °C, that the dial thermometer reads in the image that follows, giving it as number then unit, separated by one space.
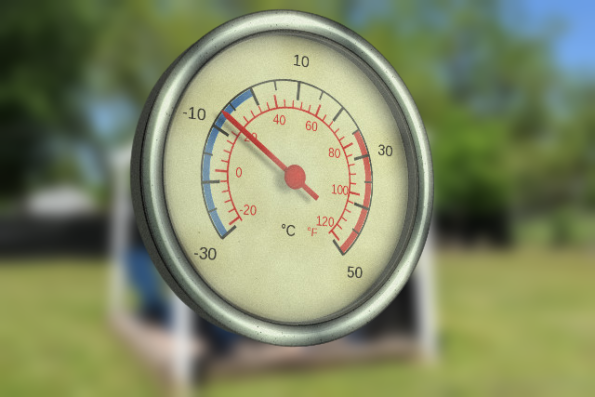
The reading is -7.5 °C
